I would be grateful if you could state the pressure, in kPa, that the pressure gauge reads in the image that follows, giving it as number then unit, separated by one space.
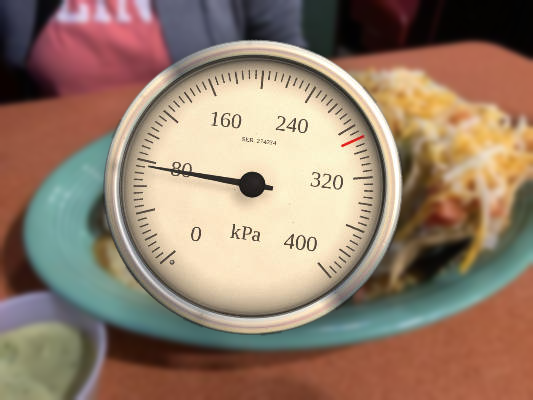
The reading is 75 kPa
